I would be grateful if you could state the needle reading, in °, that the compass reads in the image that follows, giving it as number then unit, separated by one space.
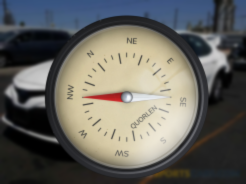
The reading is 310 °
